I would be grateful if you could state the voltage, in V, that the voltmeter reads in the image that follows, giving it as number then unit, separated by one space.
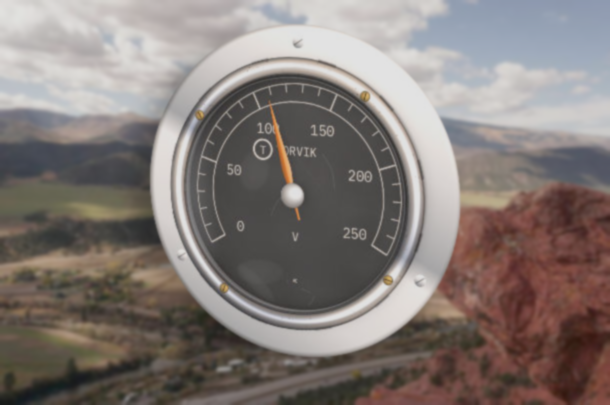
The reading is 110 V
